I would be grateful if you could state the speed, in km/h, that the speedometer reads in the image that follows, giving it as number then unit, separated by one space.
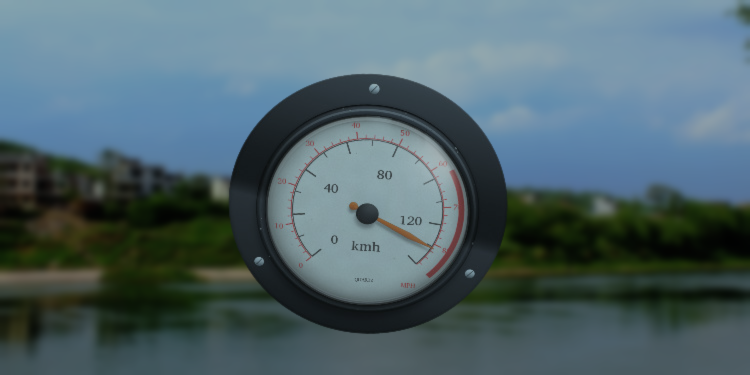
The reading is 130 km/h
